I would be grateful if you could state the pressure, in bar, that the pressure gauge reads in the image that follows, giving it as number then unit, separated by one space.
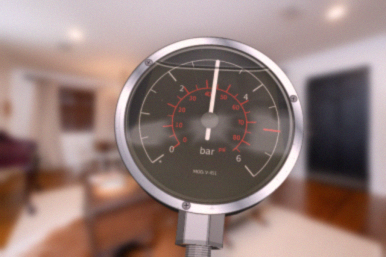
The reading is 3 bar
